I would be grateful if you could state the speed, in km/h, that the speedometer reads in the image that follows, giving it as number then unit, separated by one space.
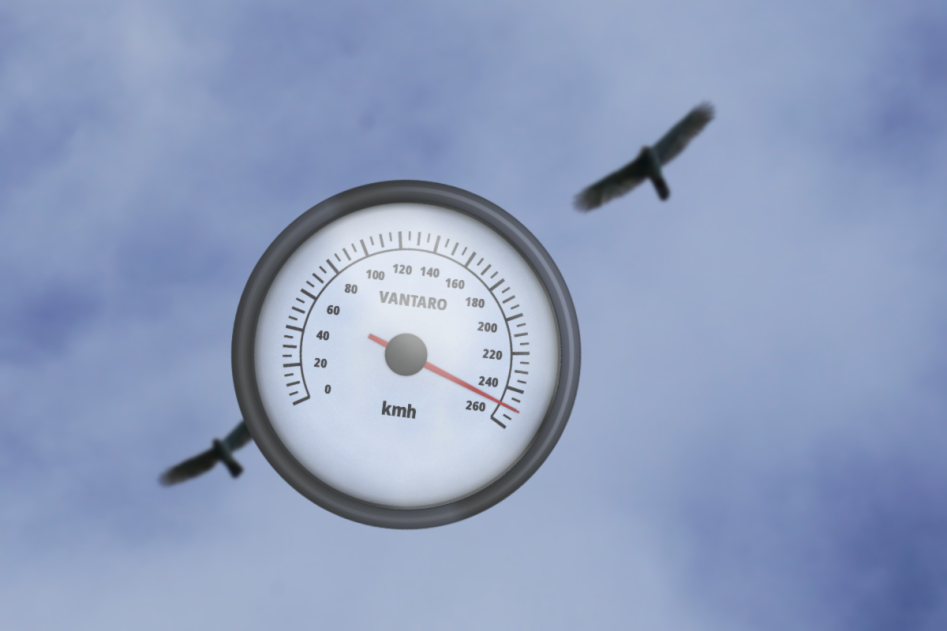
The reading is 250 km/h
